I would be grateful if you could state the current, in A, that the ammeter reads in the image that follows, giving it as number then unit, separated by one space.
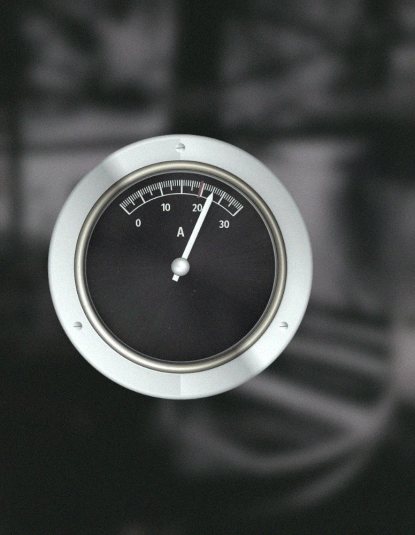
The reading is 22.5 A
